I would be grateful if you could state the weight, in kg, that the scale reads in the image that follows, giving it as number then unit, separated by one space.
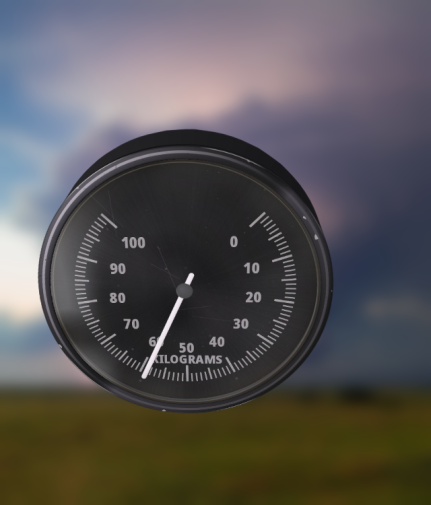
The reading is 59 kg
